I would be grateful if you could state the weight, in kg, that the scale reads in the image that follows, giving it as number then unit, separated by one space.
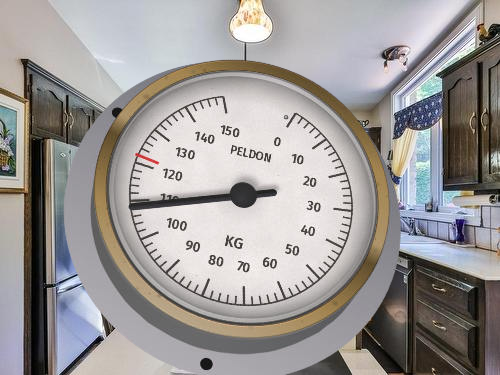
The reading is 108 kg
